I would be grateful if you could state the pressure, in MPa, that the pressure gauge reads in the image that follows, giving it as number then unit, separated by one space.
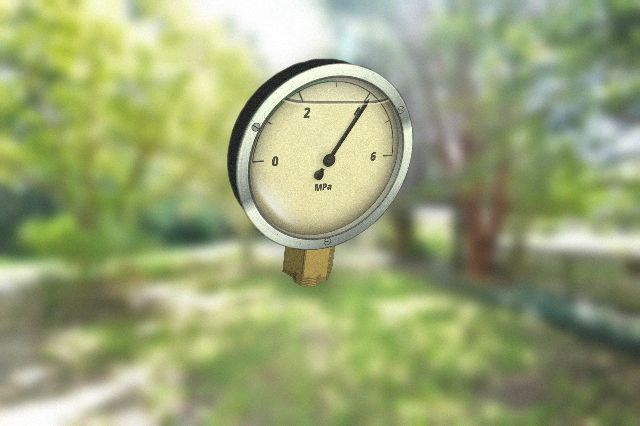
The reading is 4 MPa
